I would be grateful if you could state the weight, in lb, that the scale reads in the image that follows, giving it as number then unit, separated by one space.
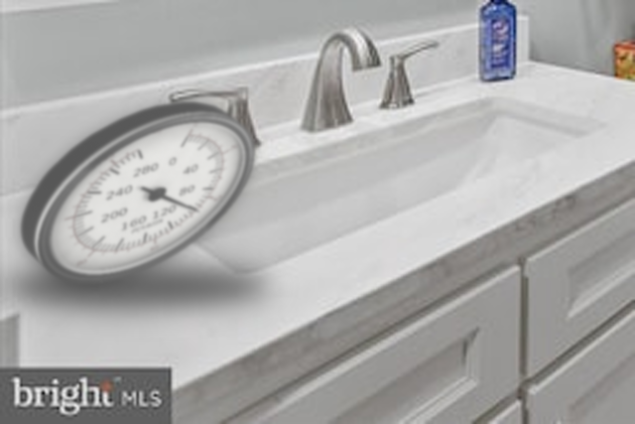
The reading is 100 lb
